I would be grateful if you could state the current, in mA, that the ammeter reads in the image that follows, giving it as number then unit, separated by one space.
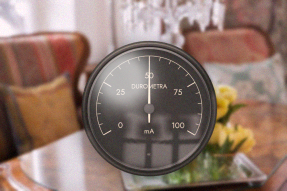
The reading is 50 mA
